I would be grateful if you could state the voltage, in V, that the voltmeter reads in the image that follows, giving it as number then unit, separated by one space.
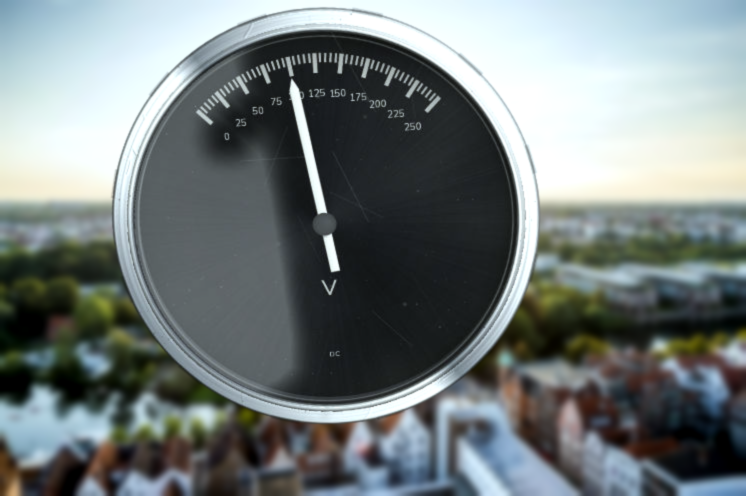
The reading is 100 V
